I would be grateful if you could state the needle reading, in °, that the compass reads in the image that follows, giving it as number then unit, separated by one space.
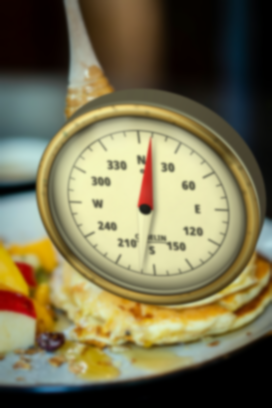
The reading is 10 °
